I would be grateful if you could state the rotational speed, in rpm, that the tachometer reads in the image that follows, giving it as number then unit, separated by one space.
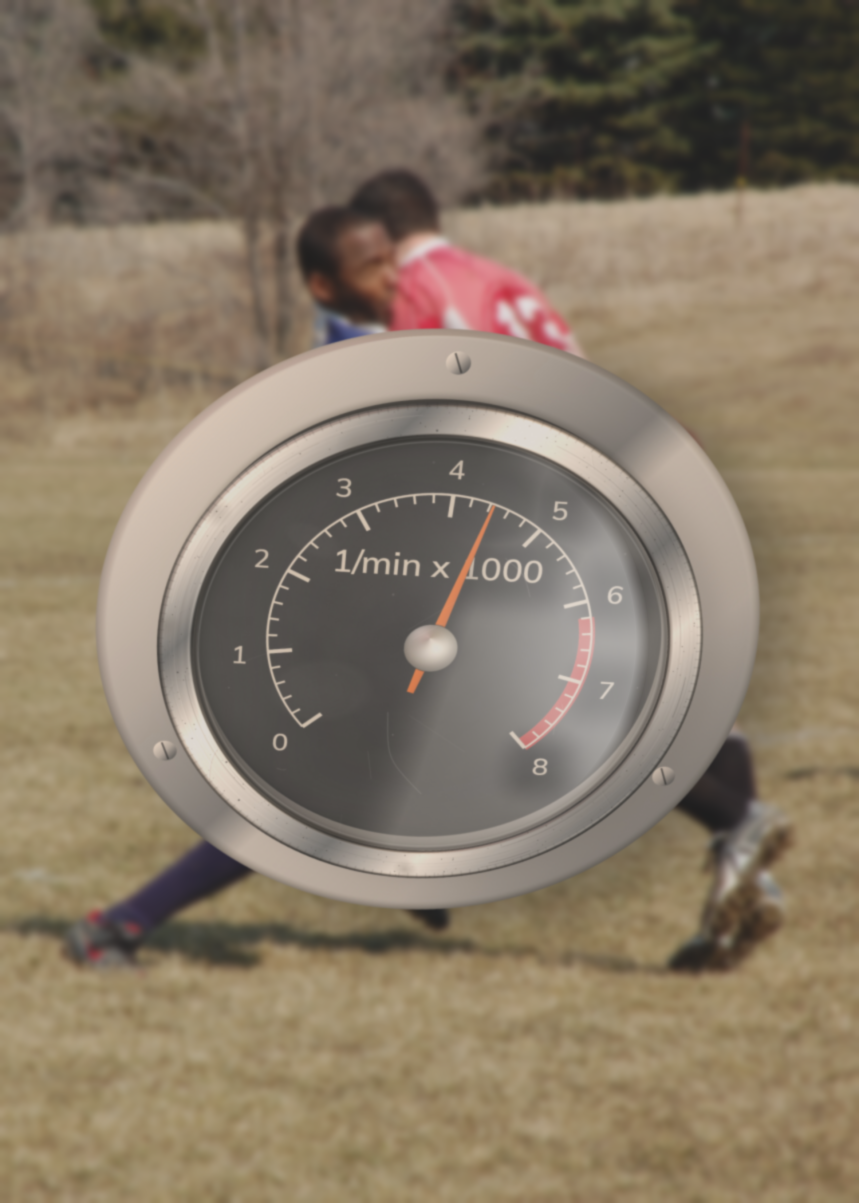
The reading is 4400 rpm
